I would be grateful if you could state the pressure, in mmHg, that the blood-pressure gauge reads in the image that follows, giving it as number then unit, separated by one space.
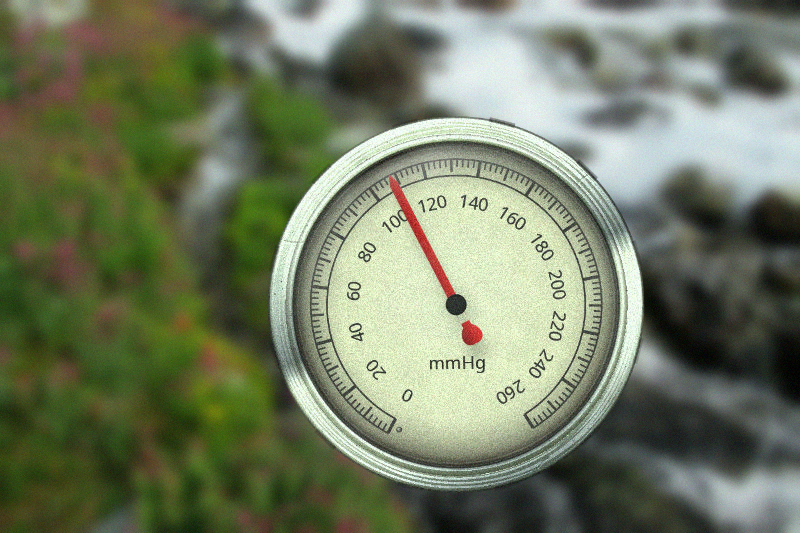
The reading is 108 mmHg
